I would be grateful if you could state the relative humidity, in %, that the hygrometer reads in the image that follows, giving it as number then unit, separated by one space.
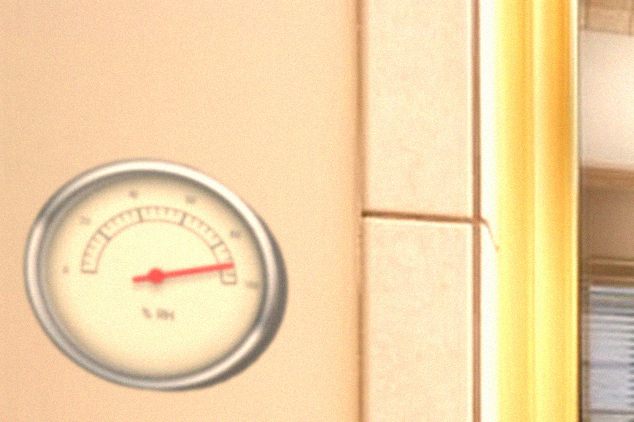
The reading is 92 %
